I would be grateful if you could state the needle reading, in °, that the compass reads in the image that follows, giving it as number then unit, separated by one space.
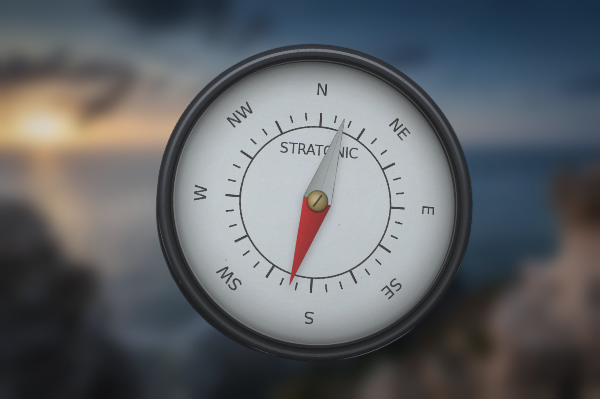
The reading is 195 °
